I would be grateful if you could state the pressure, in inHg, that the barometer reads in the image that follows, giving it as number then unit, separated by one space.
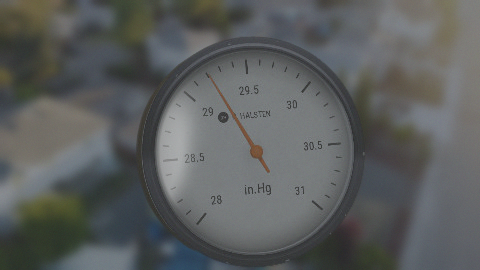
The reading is 29.2 inHg
